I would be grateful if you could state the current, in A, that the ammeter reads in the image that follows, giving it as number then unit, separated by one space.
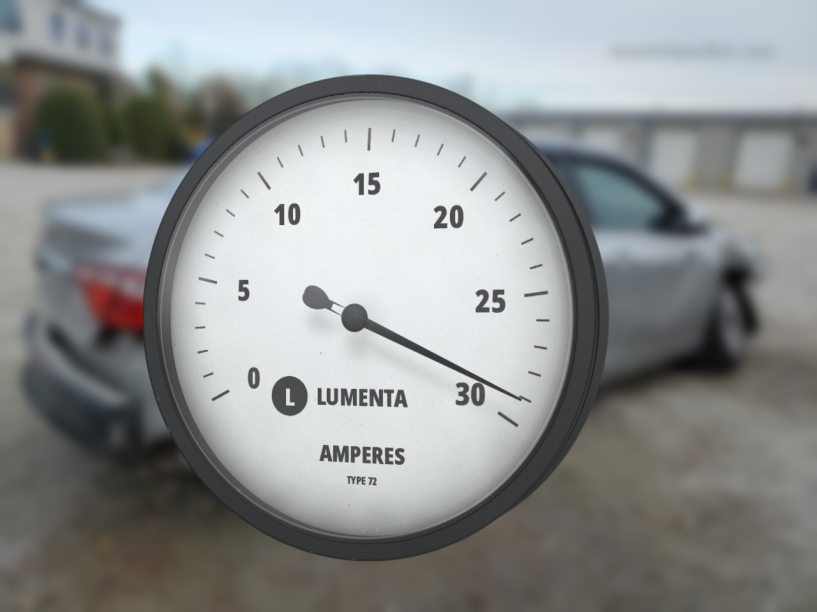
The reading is 29 A
